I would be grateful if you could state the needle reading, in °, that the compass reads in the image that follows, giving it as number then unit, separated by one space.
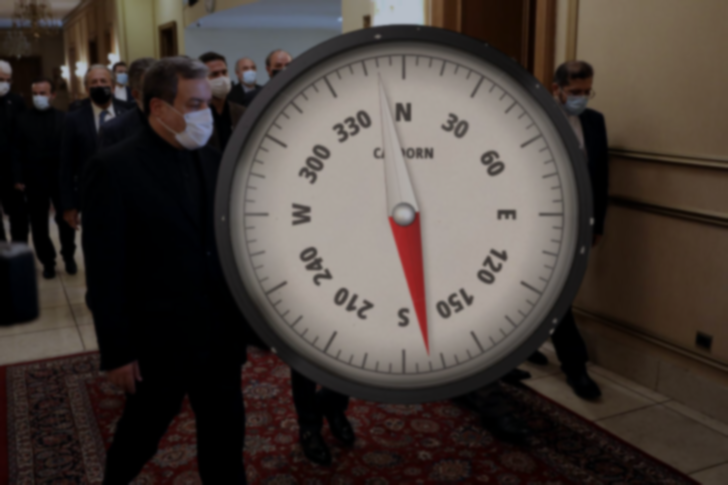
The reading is 170 °
